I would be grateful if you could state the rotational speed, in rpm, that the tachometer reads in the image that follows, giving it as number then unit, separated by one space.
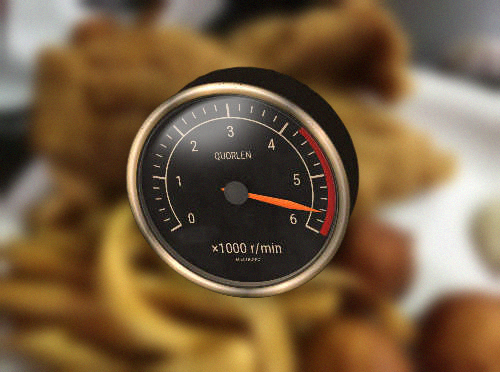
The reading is 5600 rpm
